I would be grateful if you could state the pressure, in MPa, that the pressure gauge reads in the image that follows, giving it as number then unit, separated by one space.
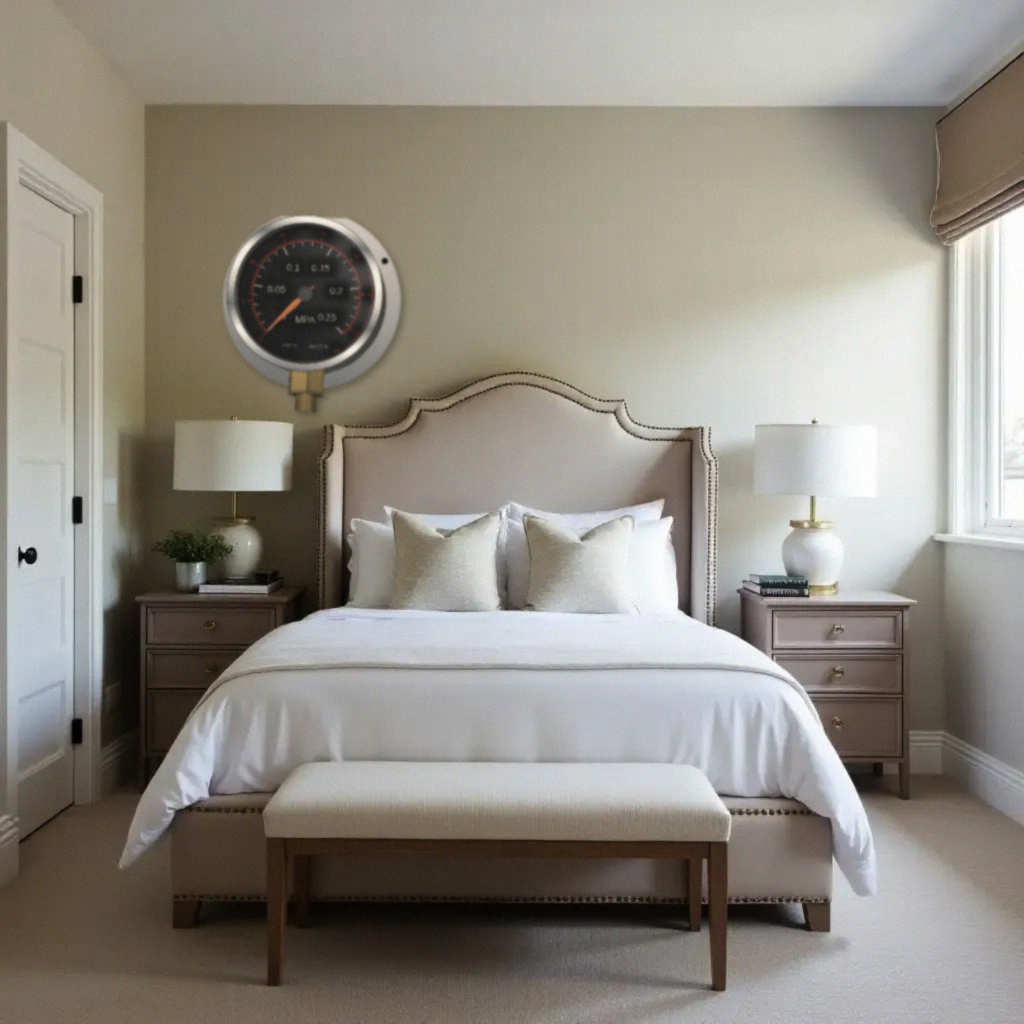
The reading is 0 MPa
